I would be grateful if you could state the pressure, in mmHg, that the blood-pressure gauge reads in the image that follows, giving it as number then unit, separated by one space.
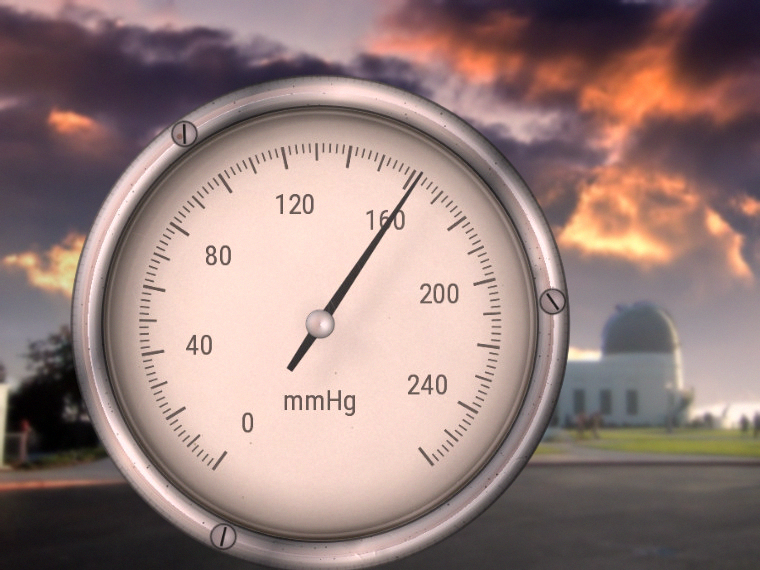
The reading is 162 mmHg
